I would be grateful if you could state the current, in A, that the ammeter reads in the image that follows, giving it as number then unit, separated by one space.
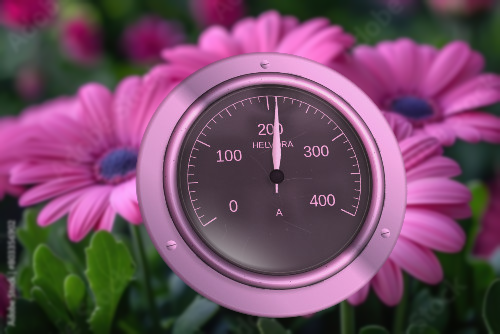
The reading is 210 A
